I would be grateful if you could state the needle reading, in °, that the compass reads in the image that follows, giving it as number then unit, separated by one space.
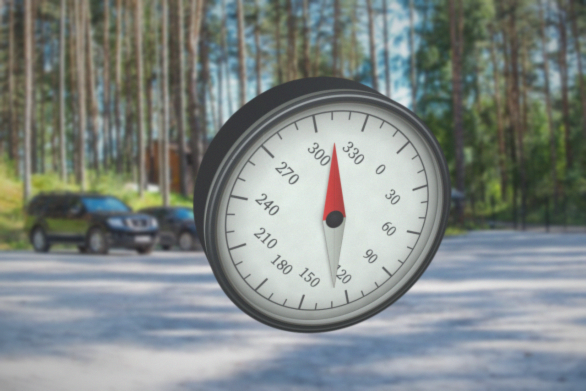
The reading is 310 °
